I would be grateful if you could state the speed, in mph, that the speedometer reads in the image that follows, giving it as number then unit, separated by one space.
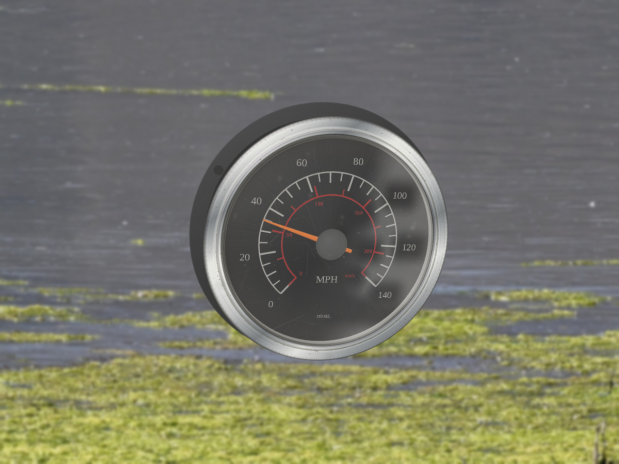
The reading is 35 mph
